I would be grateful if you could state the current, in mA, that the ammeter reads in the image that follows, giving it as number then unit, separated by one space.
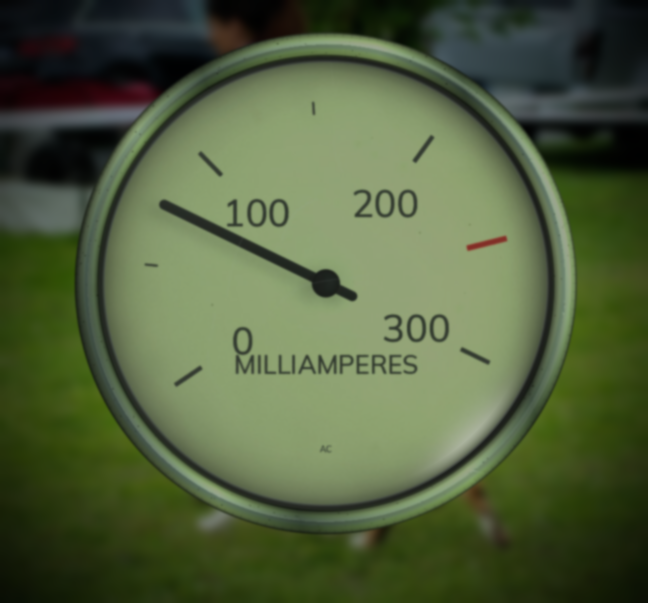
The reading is 75 mA
